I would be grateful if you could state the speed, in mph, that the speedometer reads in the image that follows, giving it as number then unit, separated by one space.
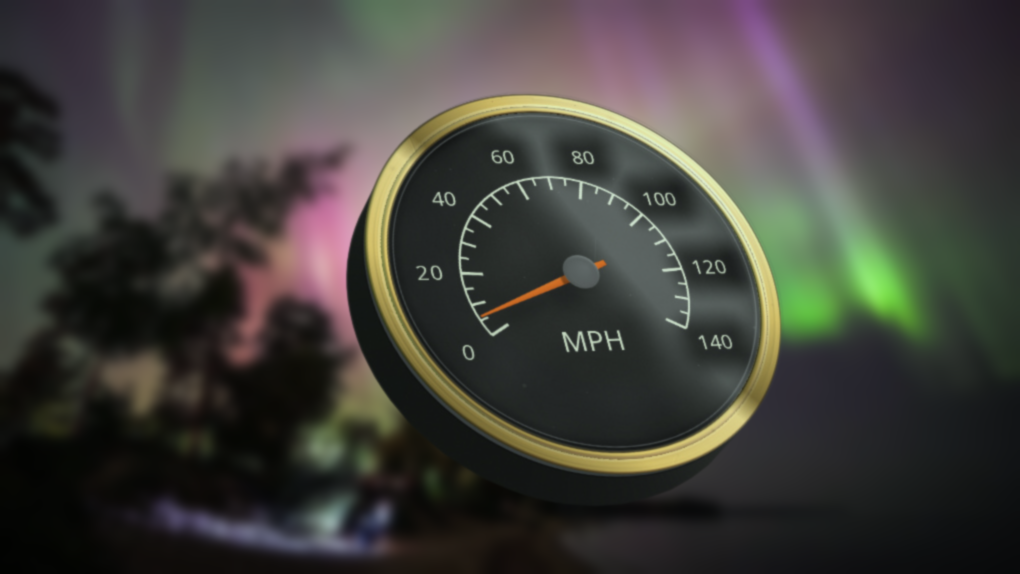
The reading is 5 mph
